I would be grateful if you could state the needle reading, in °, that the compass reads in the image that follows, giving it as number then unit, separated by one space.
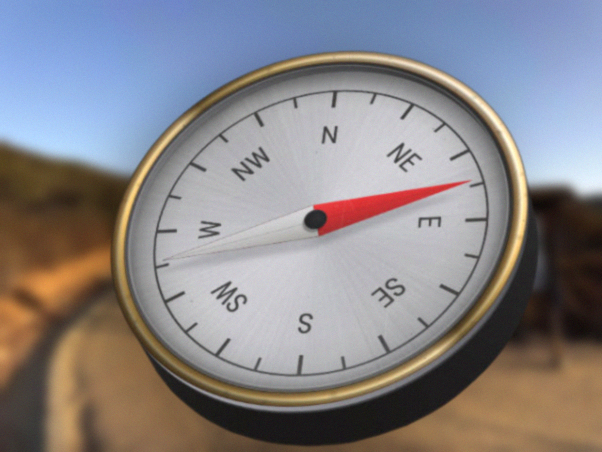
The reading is 75 °
